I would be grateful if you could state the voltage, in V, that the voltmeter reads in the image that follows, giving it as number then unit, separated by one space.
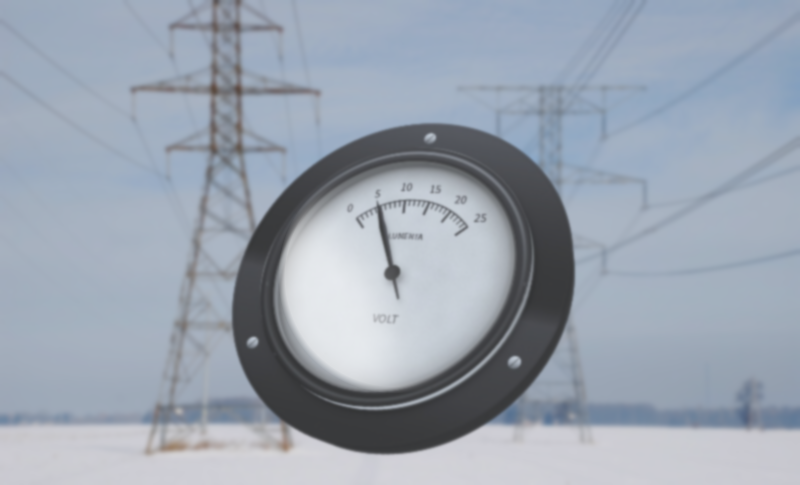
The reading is 5 V
